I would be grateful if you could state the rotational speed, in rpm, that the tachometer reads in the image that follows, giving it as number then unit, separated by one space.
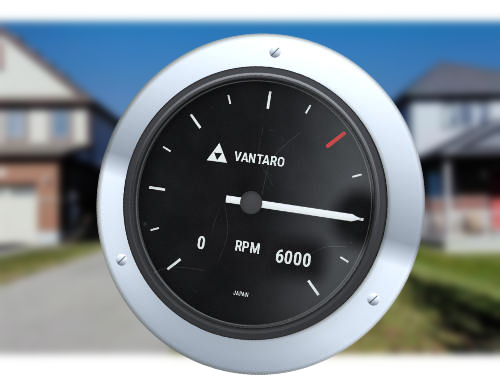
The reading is 5000 rpm
